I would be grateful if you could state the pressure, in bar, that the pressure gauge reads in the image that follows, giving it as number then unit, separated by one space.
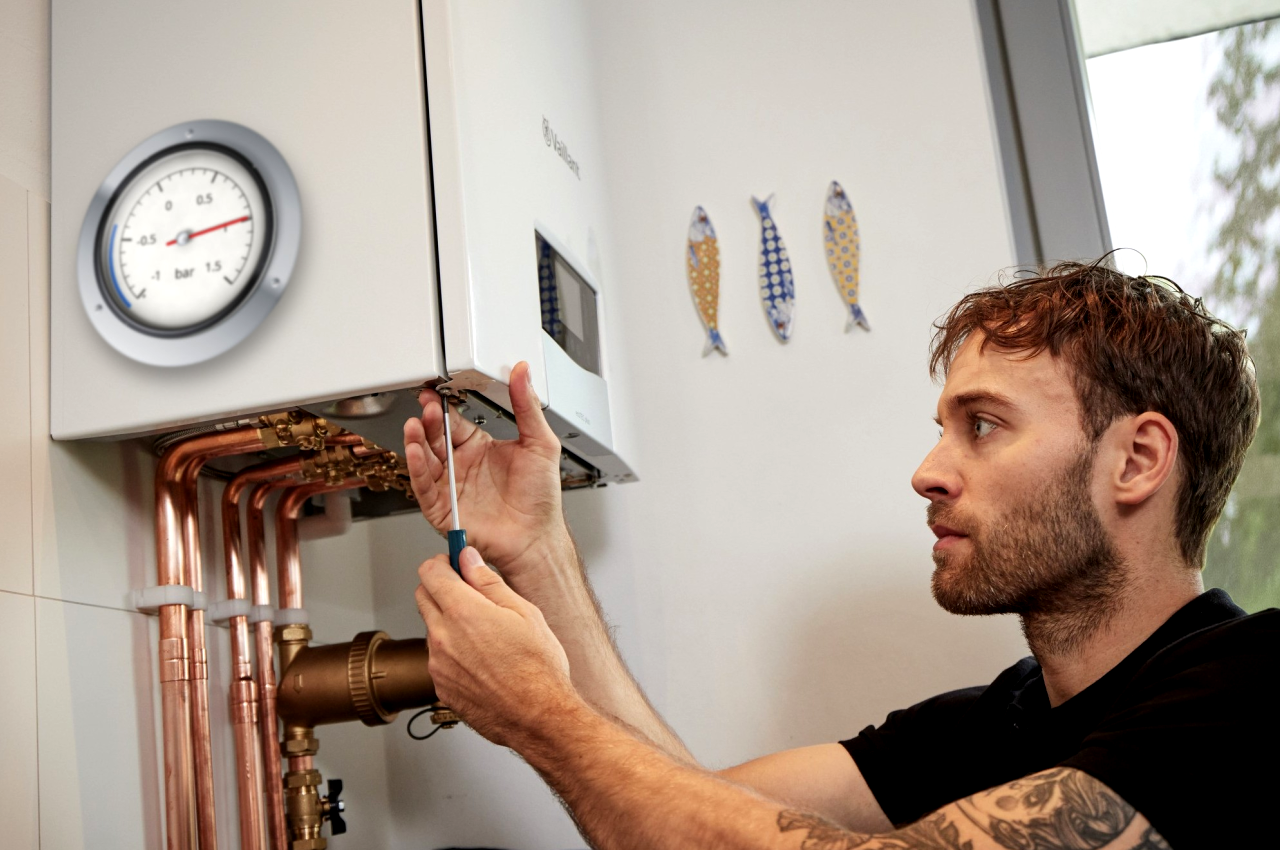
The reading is 1 bar
